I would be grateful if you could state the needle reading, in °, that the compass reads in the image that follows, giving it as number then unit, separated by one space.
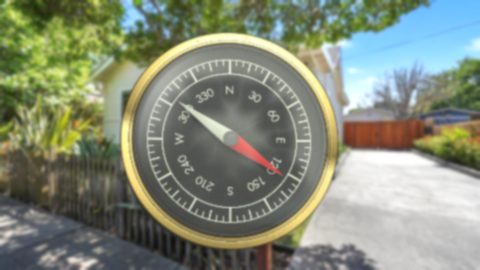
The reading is 125 °
